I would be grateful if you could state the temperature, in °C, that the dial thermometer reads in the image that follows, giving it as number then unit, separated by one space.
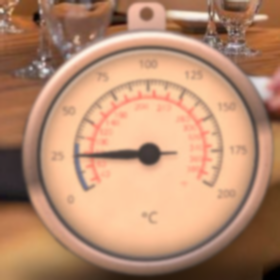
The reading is 25 °C
